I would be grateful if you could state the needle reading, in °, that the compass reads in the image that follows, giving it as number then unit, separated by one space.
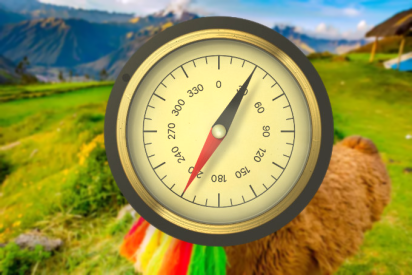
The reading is 210 °
